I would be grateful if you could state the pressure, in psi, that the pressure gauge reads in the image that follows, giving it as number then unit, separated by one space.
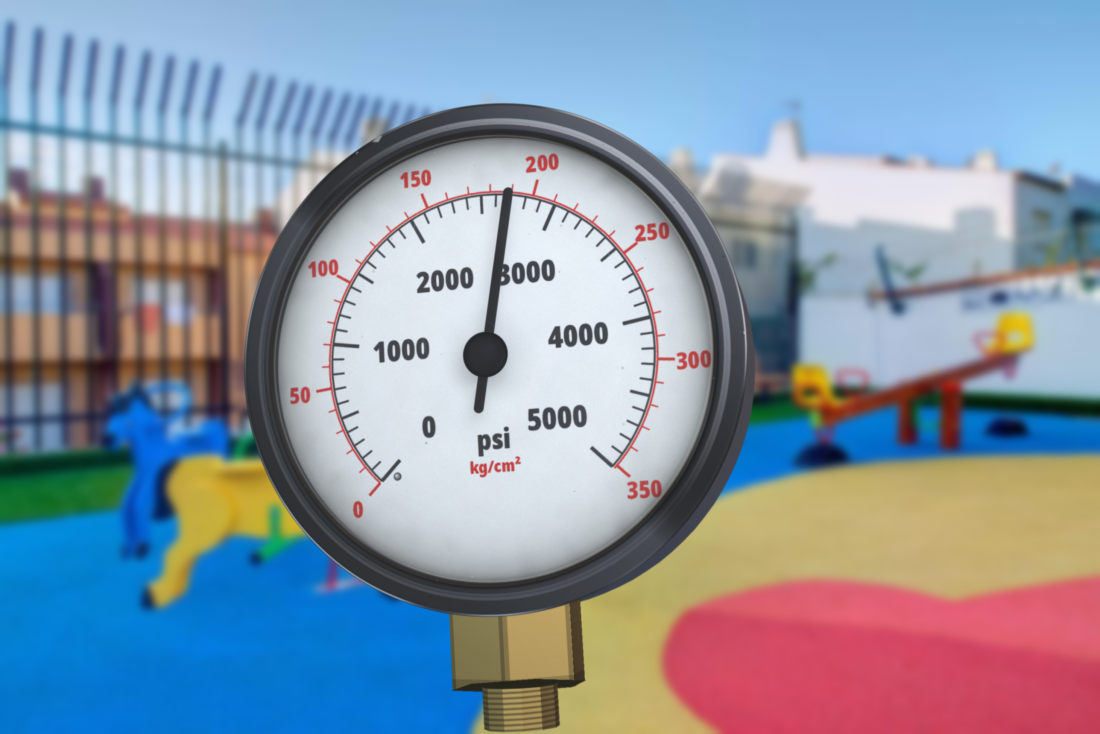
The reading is 2700 psi
